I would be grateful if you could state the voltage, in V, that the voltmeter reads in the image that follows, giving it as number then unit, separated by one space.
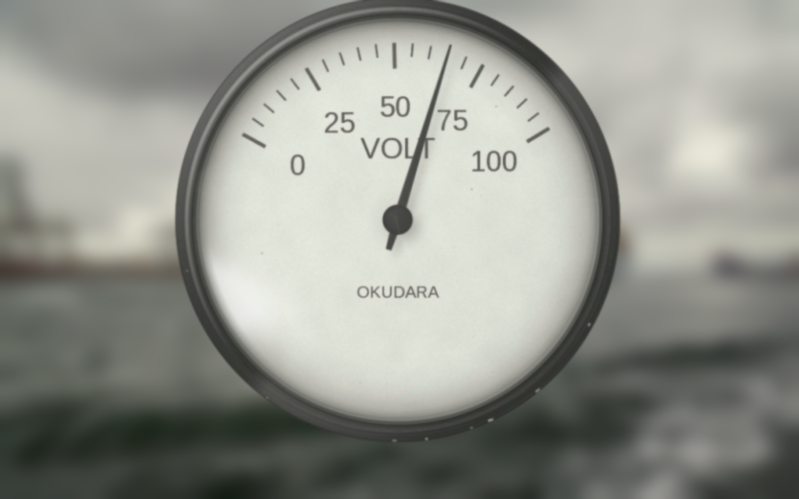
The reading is 65 V
